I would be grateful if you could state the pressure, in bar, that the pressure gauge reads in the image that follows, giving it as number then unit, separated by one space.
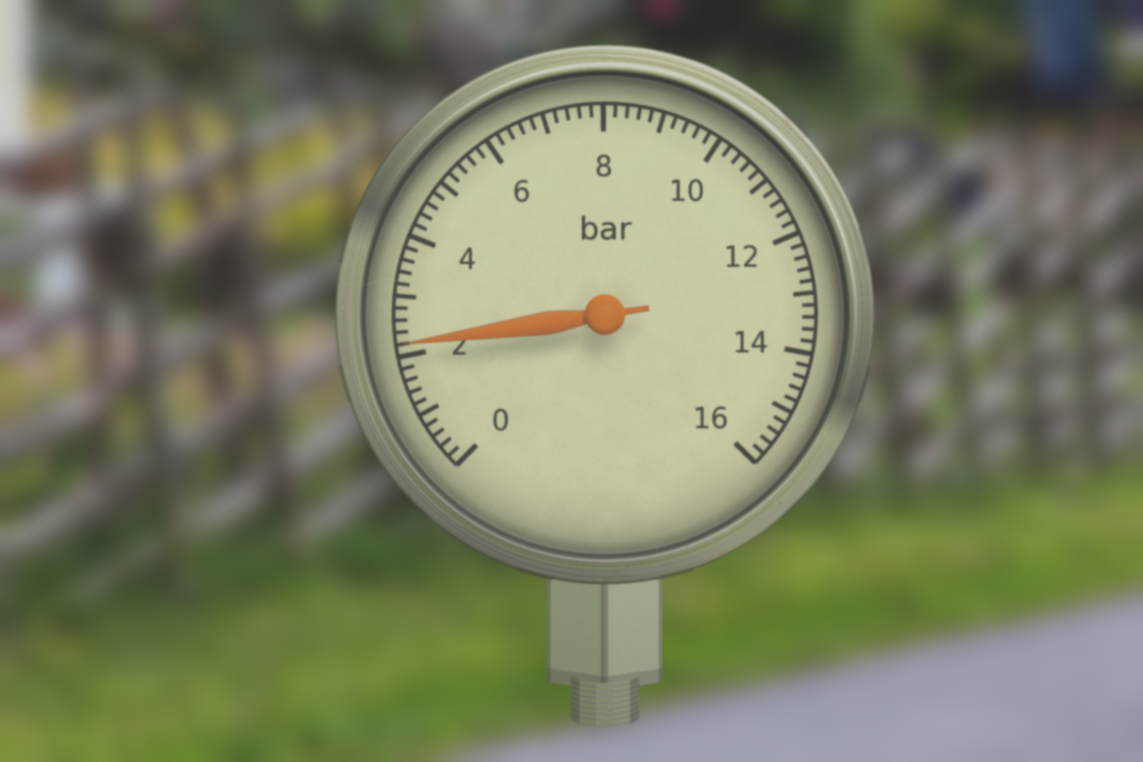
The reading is 2.2 bar
